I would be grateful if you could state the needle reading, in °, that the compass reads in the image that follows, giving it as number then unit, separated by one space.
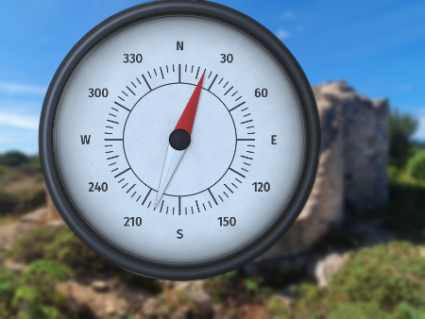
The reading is 20 °
